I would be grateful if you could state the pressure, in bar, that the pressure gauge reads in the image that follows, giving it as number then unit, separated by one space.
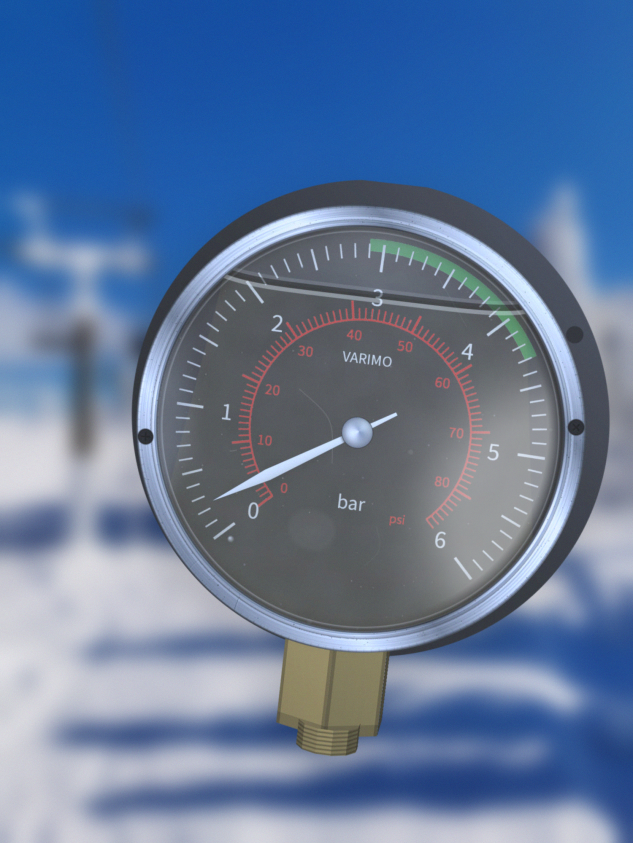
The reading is 0.25 bar
